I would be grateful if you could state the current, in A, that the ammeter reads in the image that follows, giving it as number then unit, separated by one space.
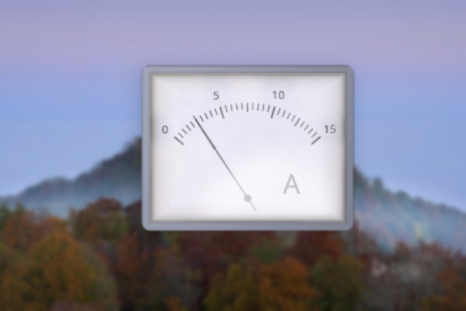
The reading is 2.5 A
